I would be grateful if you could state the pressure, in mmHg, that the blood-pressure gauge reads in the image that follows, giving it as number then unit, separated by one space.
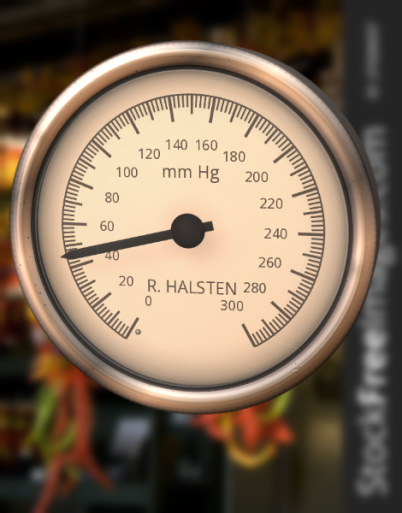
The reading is 46 mmHg
